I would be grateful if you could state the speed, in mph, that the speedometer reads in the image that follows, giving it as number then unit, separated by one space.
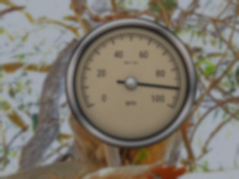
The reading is 90 mph
